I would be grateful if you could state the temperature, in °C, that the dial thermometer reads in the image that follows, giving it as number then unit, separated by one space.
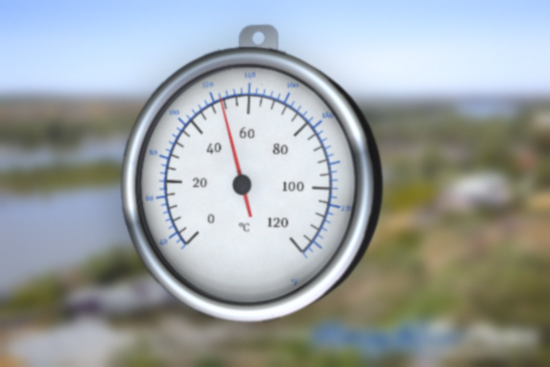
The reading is 52 °C
